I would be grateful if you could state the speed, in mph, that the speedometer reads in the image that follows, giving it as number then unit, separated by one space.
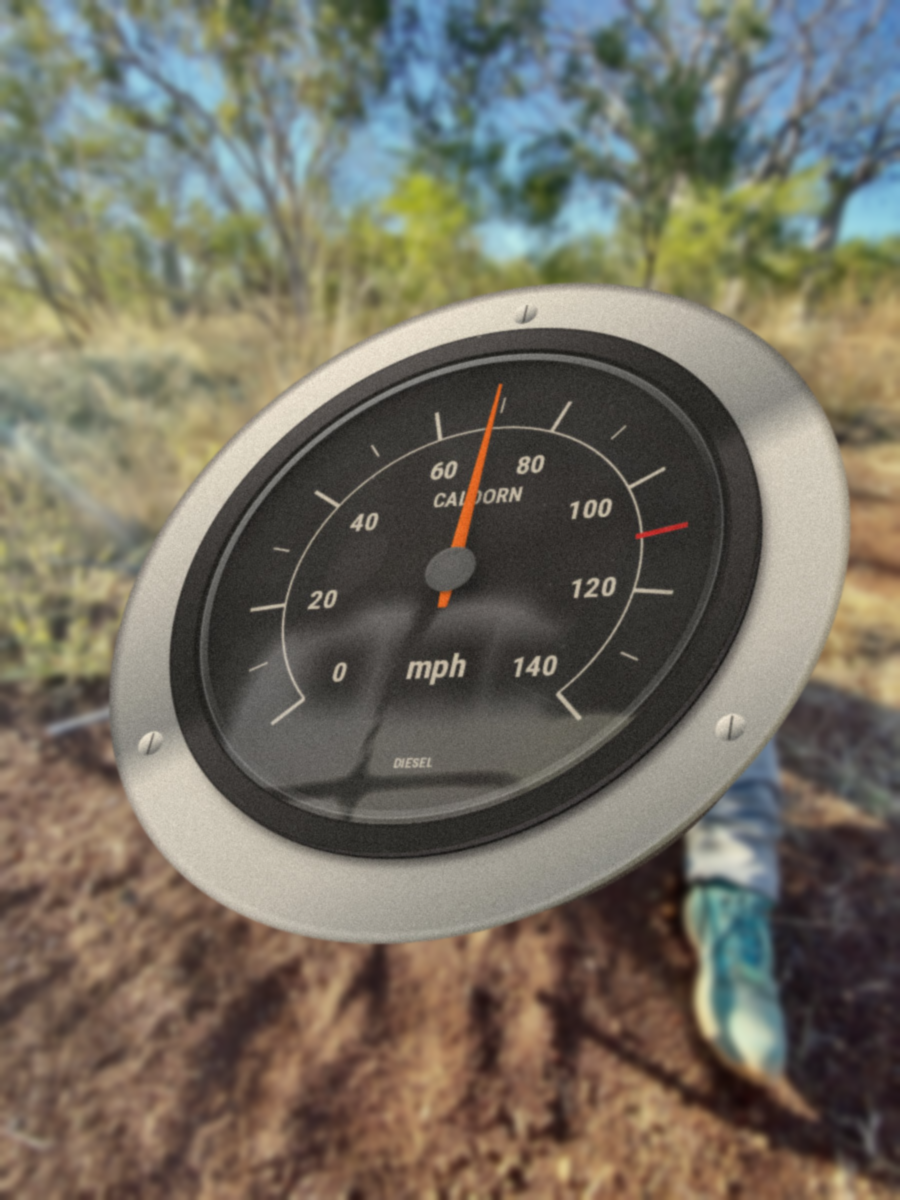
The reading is 70 mph
